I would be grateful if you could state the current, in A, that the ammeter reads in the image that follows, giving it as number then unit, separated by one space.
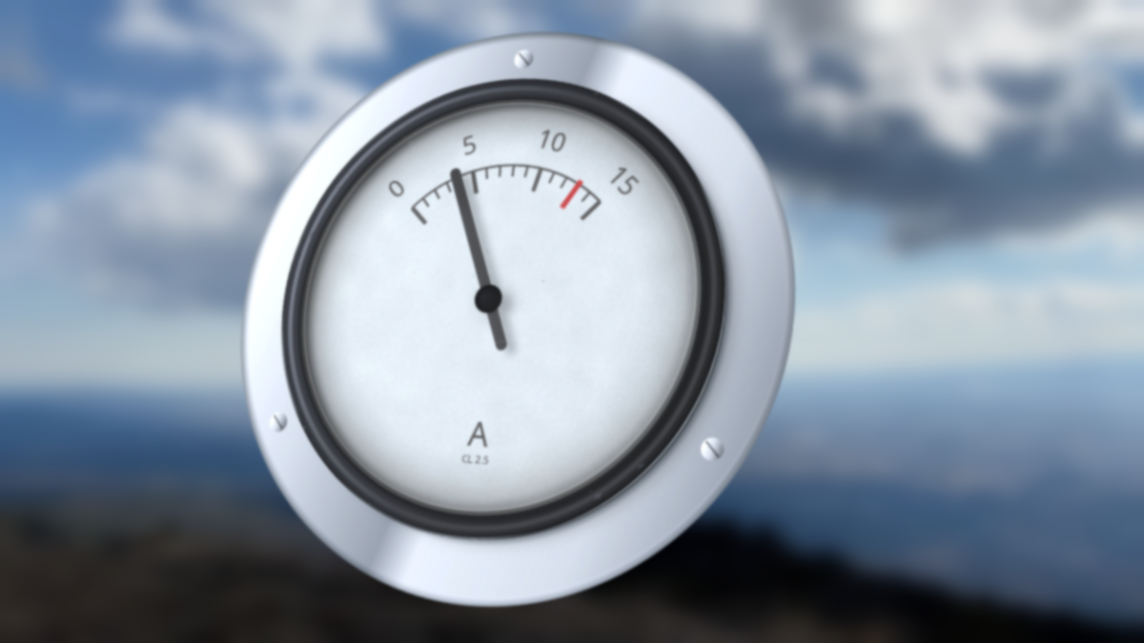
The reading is 4 A
